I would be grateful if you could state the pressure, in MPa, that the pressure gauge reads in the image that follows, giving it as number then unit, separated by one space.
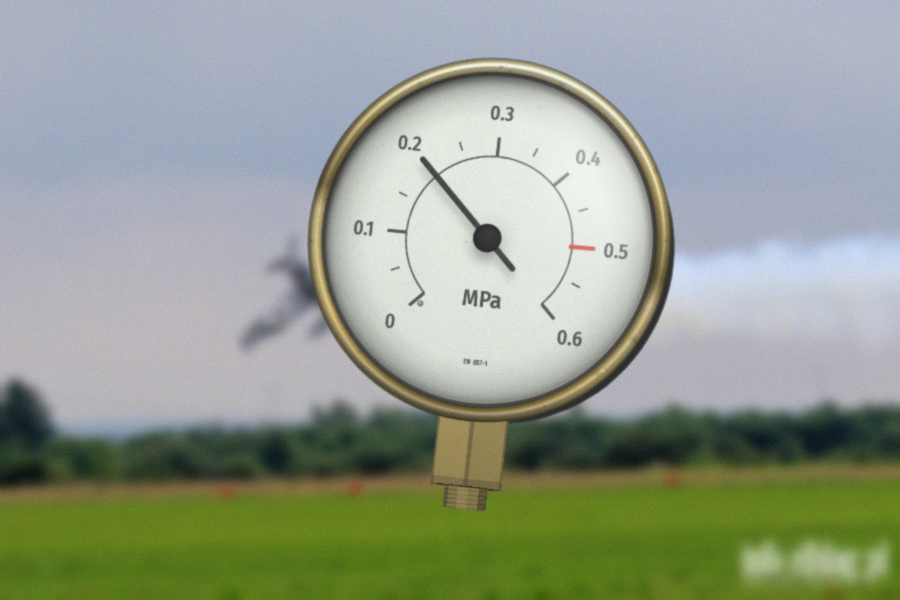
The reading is 0.2 MPa
